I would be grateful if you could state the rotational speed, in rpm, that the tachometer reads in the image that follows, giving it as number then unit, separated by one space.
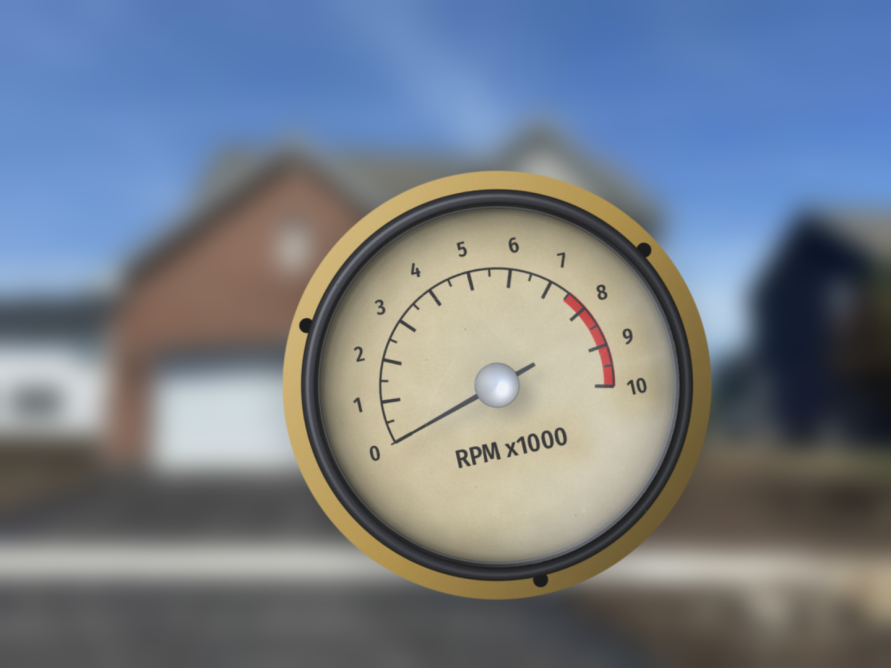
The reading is 0 rpm
